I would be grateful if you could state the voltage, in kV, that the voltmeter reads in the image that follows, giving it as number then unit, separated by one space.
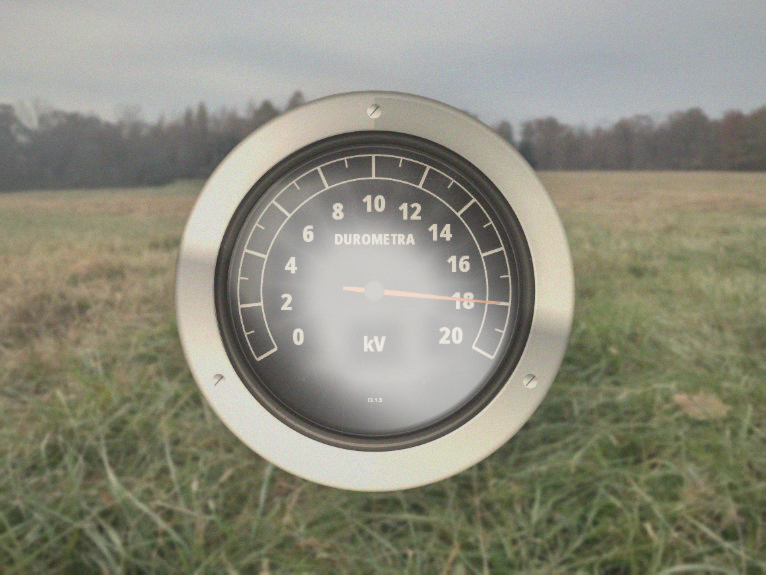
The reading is 18 kV
